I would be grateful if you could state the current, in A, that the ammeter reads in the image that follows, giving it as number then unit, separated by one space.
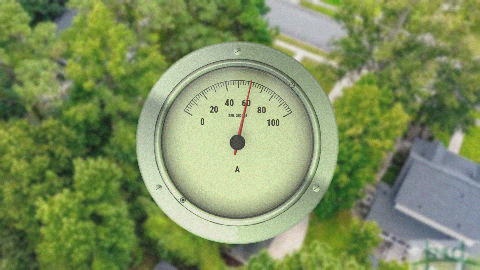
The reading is 60 A
